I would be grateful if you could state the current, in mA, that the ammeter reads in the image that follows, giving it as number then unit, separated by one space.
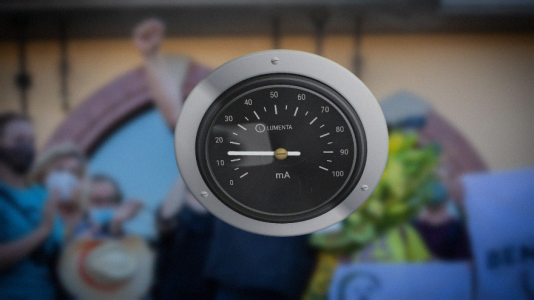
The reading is 15 mA
